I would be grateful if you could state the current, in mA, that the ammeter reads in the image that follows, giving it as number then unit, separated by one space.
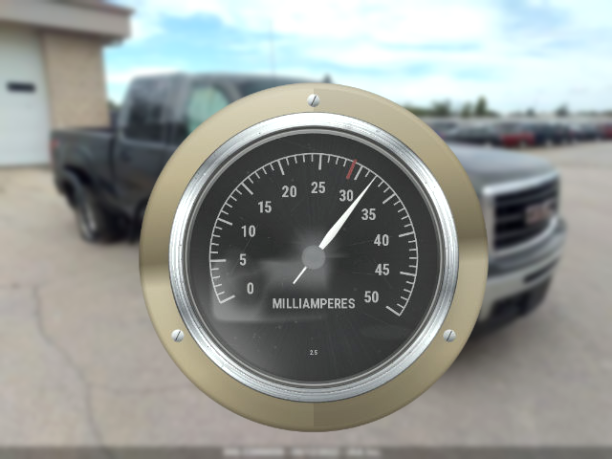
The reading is 32 mA
